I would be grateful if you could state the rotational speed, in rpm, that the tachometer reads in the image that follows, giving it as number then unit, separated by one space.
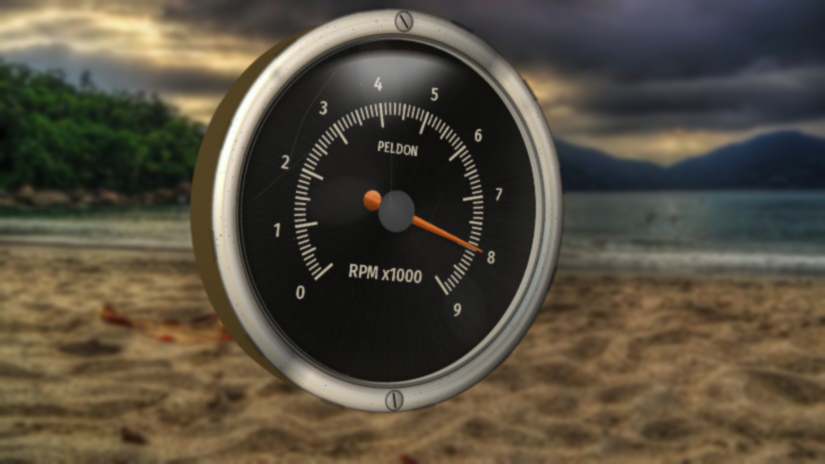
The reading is 8000 rpm
